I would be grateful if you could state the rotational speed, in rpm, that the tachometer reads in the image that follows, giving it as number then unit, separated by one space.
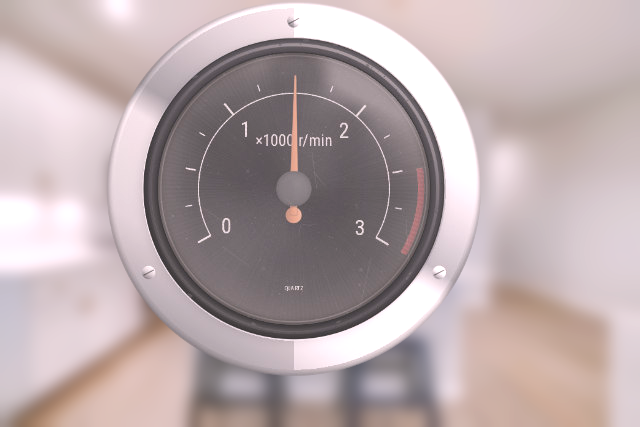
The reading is 1500 rpm
